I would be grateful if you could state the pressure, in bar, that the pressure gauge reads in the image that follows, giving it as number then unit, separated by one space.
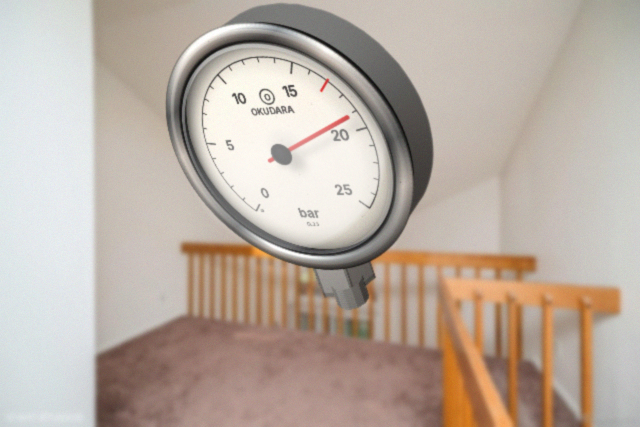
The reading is 19 bar
